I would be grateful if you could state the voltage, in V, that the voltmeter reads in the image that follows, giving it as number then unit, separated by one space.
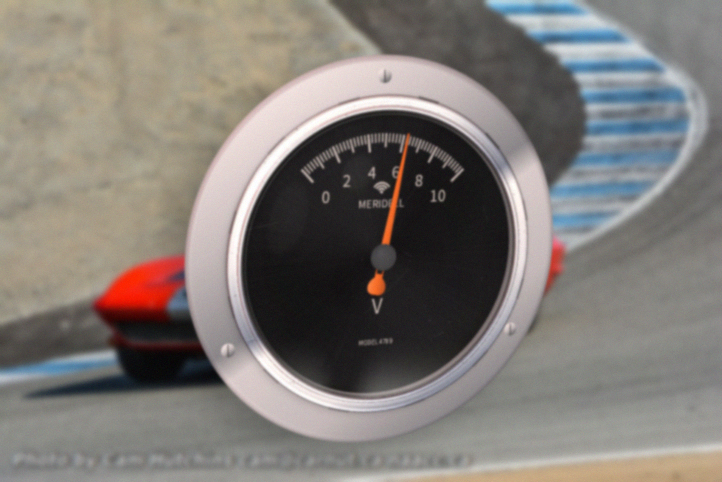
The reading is 6 V
